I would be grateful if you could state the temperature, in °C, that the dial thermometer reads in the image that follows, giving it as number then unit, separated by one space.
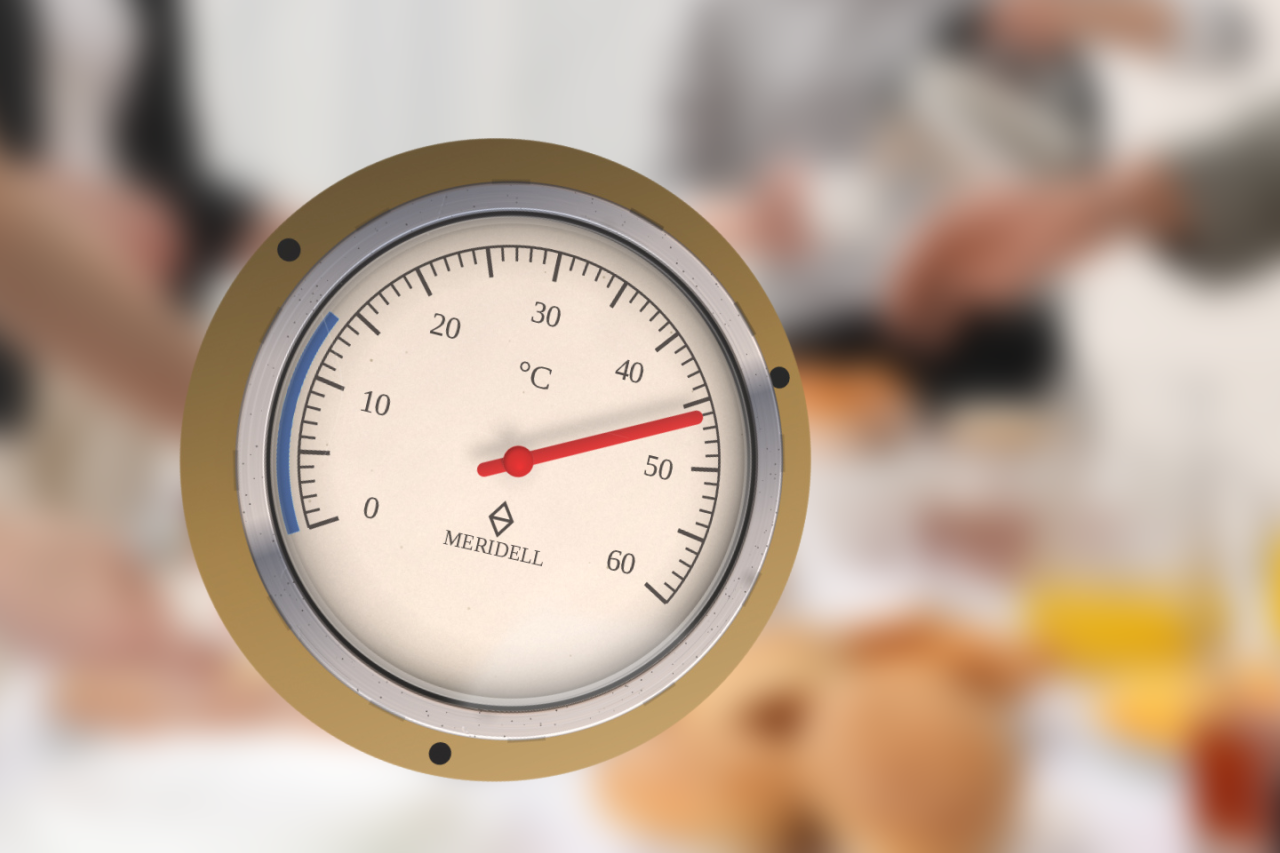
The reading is 46 °C
